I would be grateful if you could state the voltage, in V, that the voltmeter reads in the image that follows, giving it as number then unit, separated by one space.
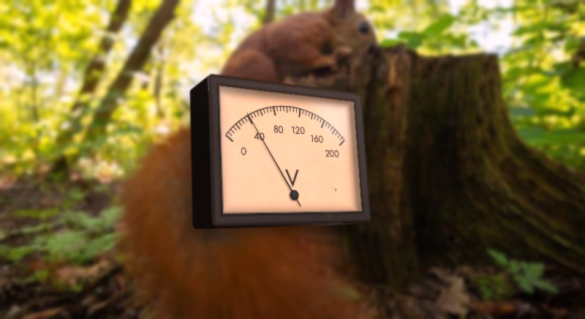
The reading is 40 V
